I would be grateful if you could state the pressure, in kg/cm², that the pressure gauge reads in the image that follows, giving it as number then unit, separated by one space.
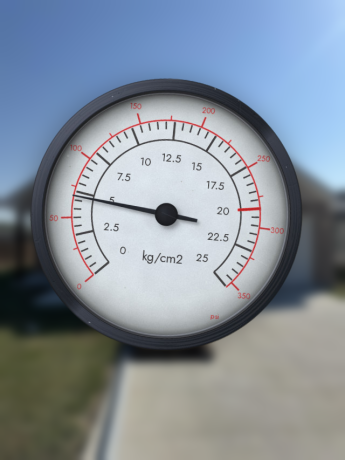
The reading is 4.75 kg/cm²
